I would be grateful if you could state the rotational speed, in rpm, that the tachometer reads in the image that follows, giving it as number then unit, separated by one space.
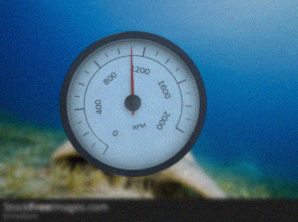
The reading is 1100 rpm
